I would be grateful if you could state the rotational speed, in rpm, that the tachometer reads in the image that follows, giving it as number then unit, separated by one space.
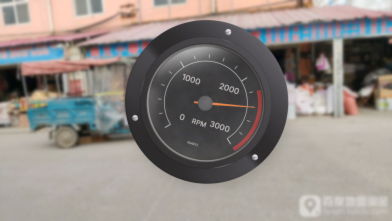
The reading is 2400 rpm
